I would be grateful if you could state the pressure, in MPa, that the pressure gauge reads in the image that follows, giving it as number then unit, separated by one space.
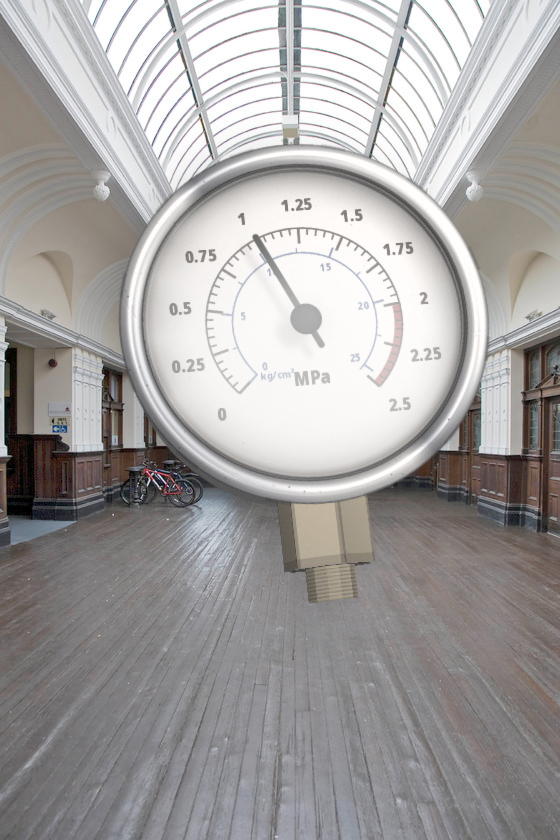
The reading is 1 MPa
